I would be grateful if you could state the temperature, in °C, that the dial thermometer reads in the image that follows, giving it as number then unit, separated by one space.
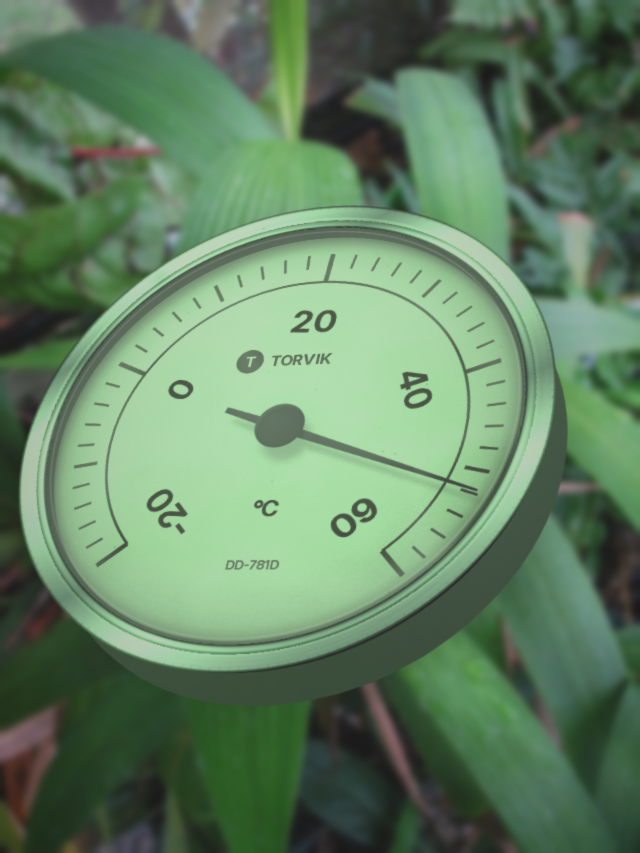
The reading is 52 °C
